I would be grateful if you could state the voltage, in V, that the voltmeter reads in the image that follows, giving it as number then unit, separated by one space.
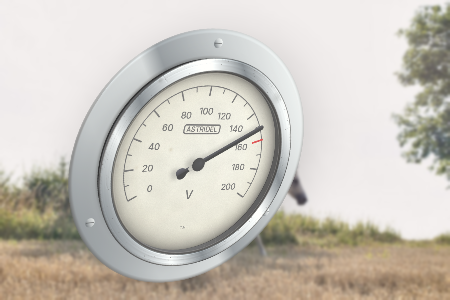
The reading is 150 V
